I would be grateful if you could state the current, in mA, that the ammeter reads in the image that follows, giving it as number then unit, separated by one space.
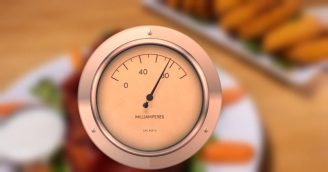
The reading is 75 mA
